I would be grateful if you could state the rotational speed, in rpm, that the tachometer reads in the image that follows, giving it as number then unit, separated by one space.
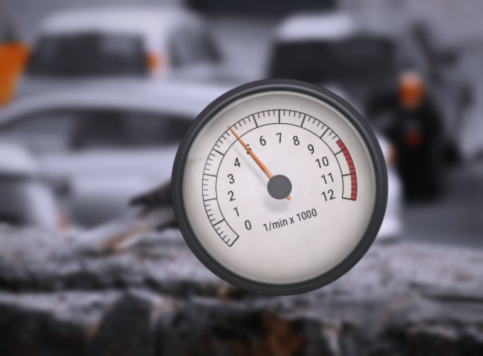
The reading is 5000 rpm
